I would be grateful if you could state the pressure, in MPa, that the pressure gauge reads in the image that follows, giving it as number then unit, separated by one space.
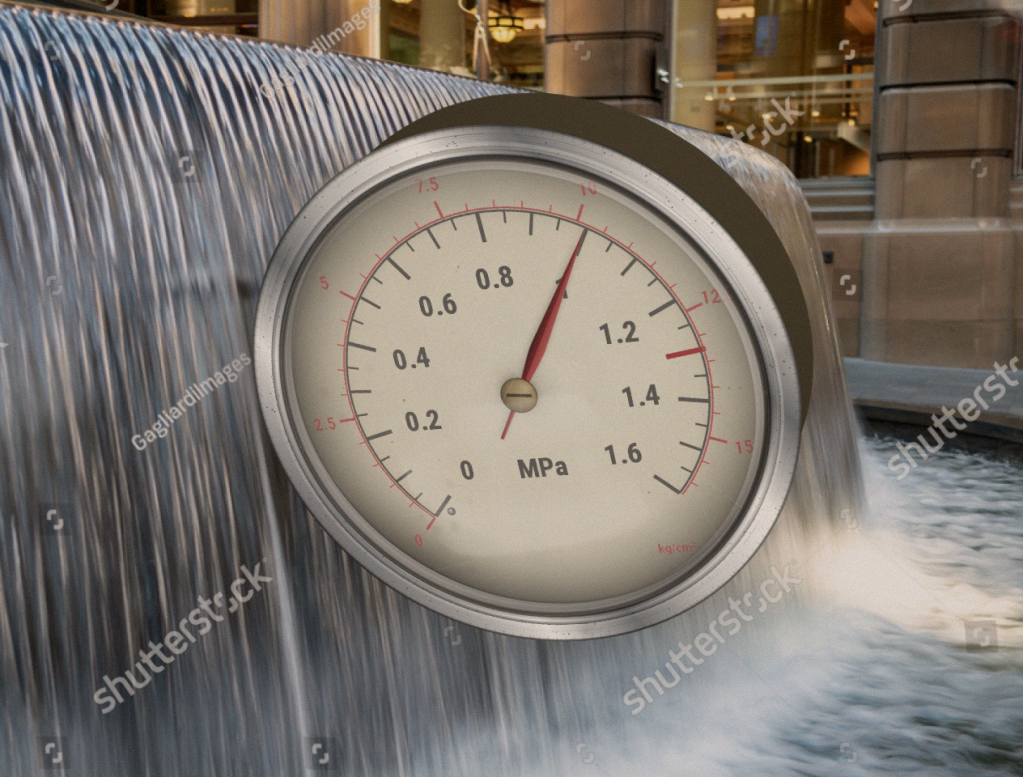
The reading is 1 MPa
